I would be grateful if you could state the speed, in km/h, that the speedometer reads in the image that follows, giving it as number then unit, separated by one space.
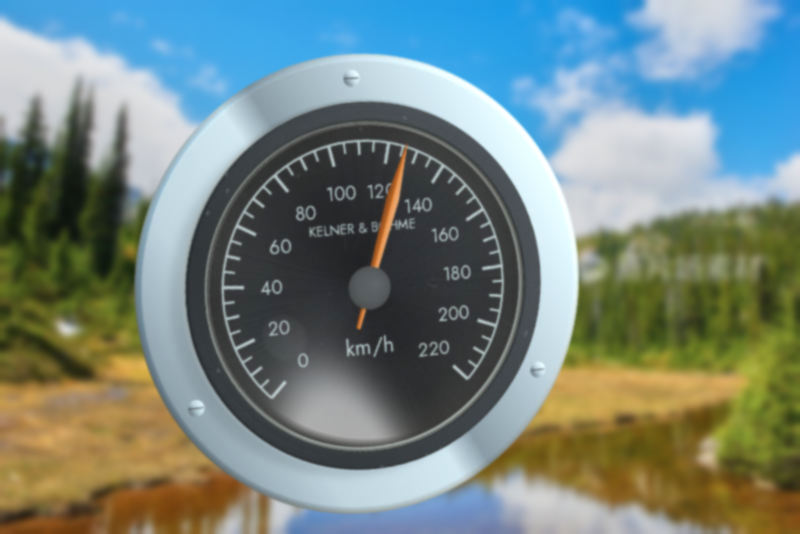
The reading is 125 km/h
